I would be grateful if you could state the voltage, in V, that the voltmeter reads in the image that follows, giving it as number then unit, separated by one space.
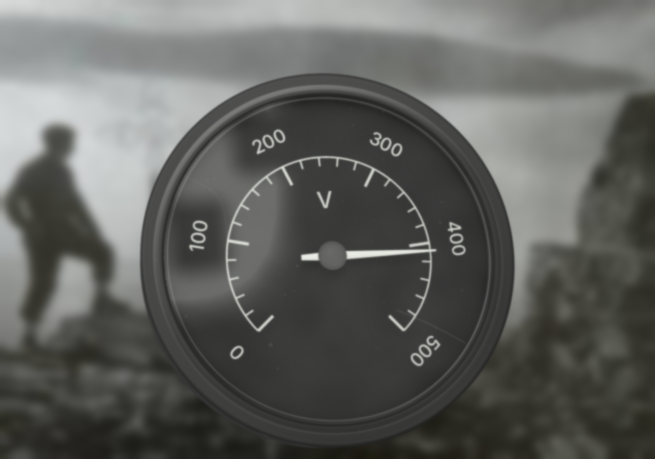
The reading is 410 V
